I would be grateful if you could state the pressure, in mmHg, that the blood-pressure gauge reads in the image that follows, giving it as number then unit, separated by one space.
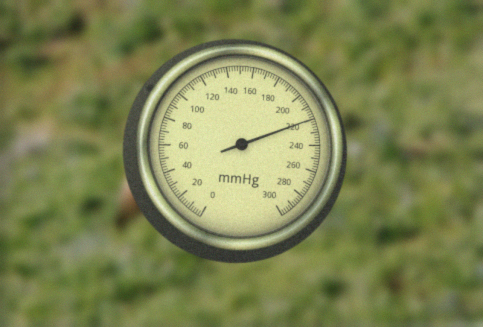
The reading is 220 mmHg
